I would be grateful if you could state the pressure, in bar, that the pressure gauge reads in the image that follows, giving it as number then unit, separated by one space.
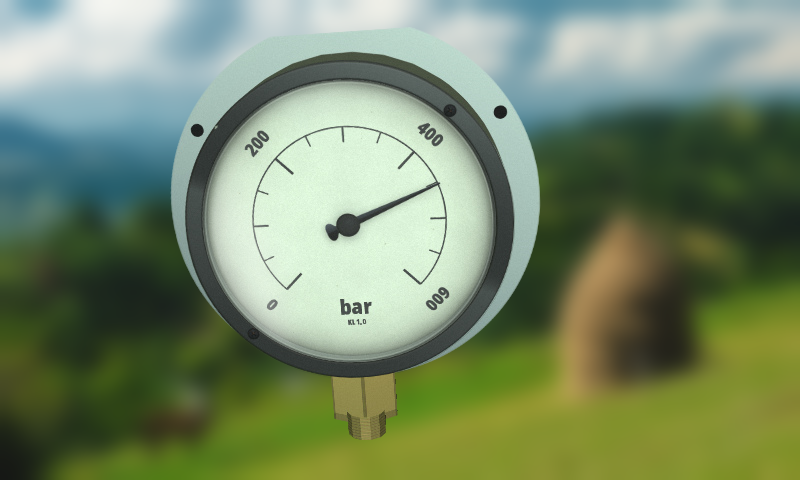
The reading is 450 bar
